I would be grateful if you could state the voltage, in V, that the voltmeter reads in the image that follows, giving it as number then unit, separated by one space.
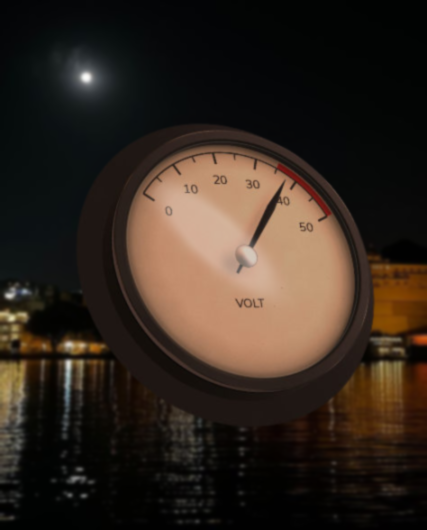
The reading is 37.5 V
